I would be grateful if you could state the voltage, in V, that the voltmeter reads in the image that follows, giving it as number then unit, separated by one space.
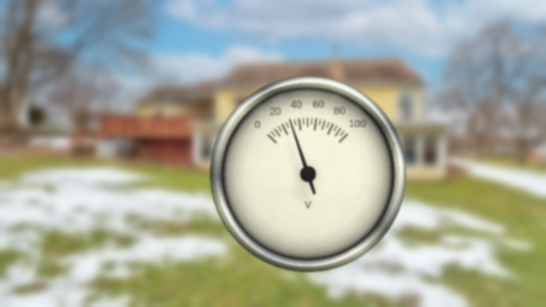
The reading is 30 V
